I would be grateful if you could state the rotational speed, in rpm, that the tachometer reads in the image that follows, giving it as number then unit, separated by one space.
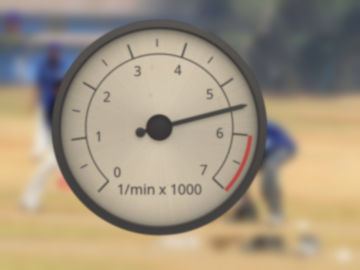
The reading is 5500 rpm
